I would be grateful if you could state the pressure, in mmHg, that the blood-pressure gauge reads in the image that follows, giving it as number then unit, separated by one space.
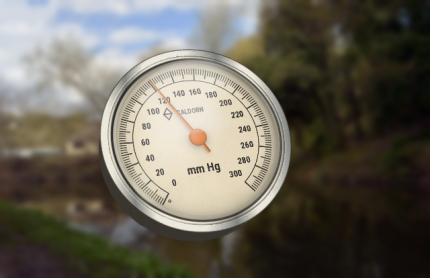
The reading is 120 mmHg
